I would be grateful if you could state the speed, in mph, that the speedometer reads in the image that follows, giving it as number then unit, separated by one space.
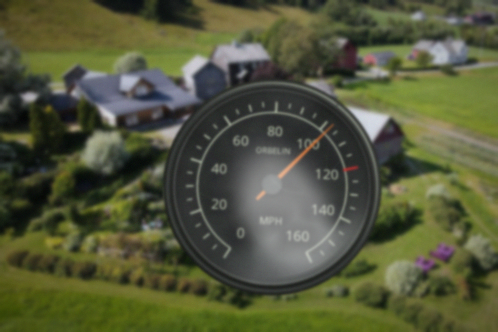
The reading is 102.5 mph
